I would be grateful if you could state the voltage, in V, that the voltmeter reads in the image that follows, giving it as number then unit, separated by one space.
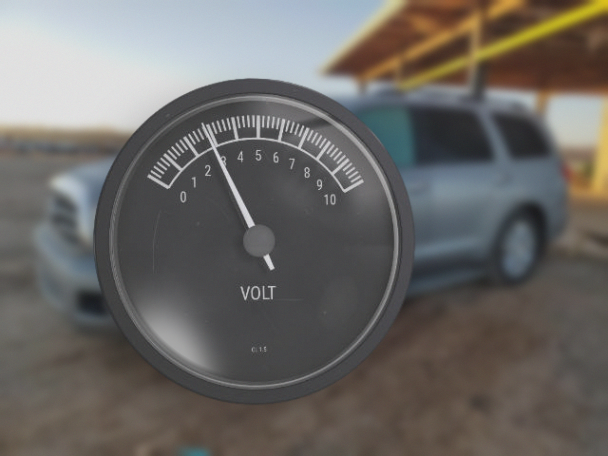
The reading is 2.8 V
